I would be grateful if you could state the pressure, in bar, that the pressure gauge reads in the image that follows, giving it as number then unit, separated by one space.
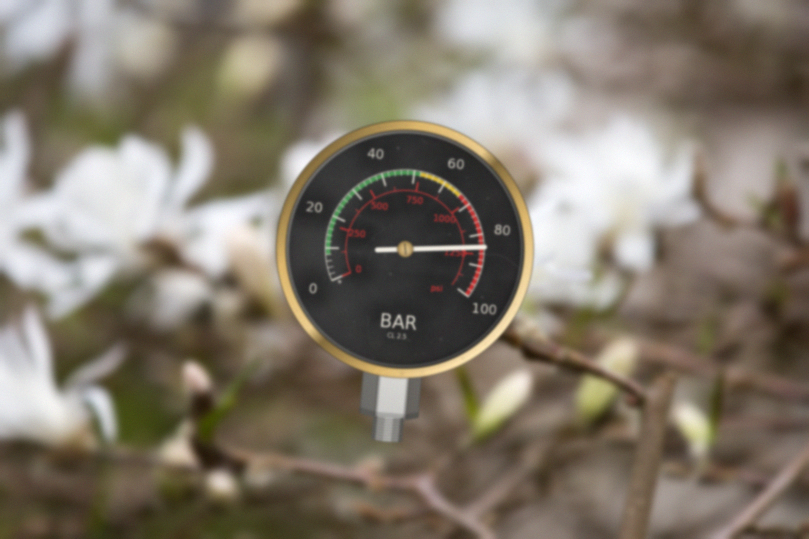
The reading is 84 bar
